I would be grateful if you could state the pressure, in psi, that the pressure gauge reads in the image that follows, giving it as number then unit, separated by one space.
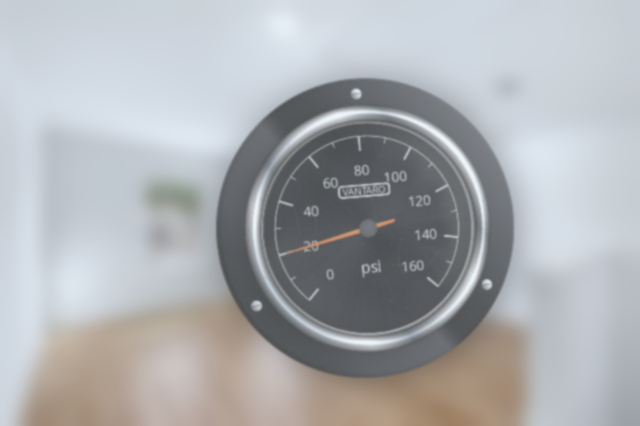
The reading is 20 psi
